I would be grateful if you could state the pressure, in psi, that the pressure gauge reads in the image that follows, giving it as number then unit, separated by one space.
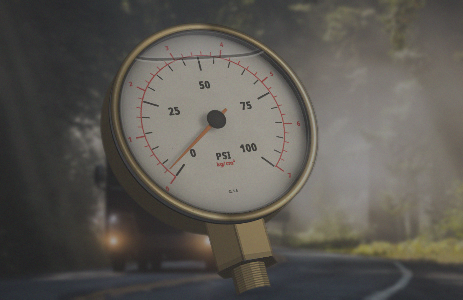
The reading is 2.5 psi
